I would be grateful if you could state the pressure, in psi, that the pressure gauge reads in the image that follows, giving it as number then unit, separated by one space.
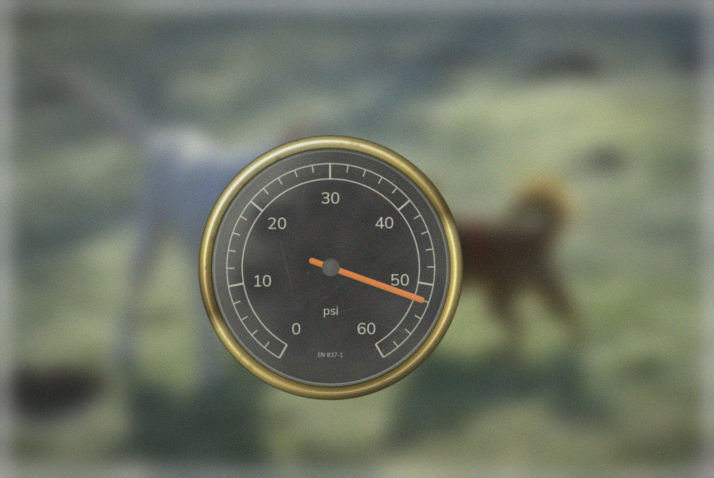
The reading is 52 psi
